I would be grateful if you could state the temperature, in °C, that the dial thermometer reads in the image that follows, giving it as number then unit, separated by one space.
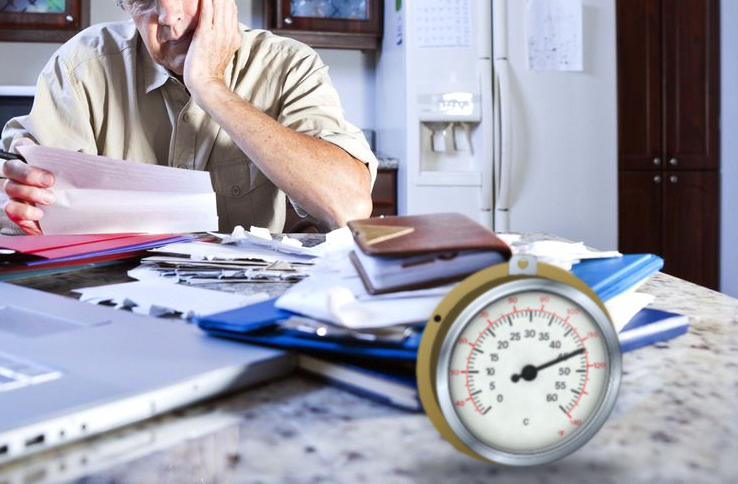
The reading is 45 °C
